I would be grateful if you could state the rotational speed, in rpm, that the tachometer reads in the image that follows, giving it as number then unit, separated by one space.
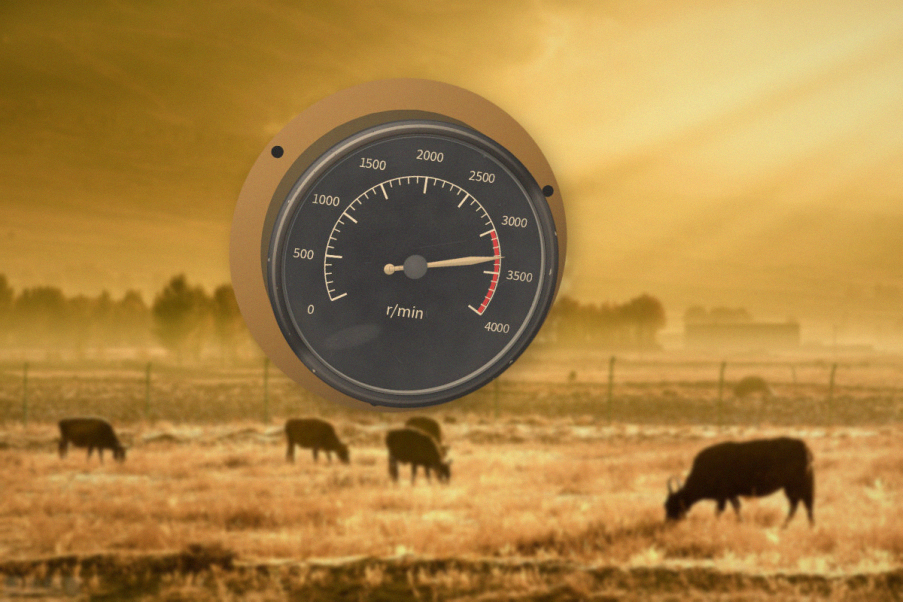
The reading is 3300 rpm
